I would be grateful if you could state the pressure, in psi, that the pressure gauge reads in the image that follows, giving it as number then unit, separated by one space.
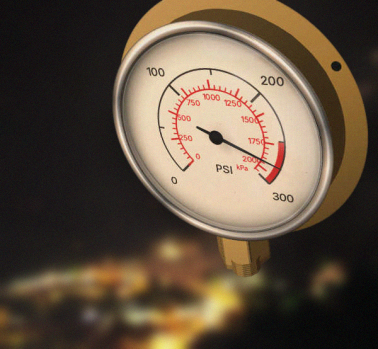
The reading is 275 psi
